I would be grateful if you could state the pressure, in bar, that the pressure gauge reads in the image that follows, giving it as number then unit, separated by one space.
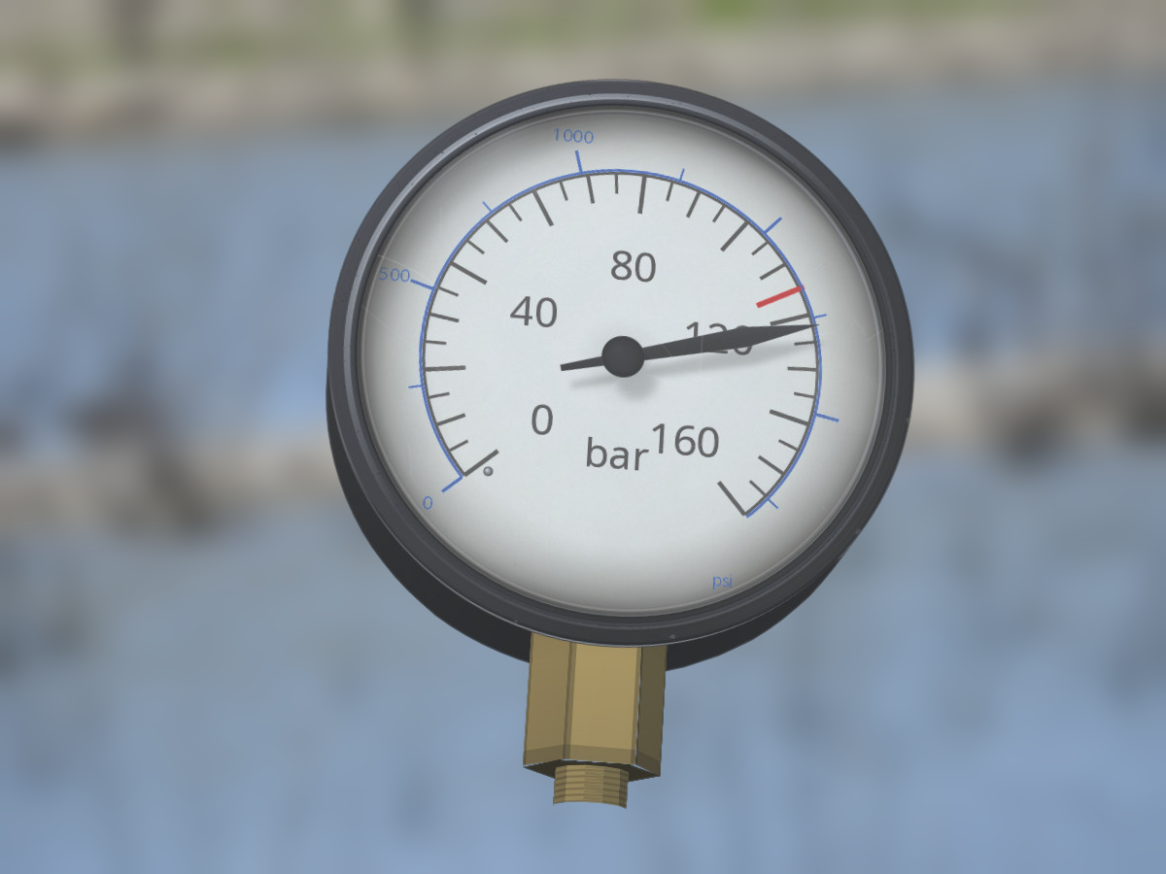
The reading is 122.5 bar
